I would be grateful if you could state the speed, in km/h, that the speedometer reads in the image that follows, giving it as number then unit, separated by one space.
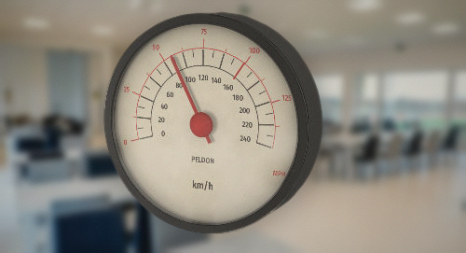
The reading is 90 km/h
